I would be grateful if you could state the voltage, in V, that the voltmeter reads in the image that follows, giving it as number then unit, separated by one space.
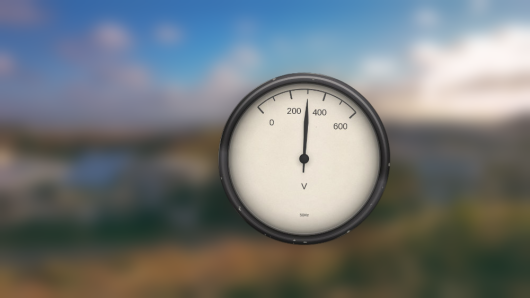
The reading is 300 V
